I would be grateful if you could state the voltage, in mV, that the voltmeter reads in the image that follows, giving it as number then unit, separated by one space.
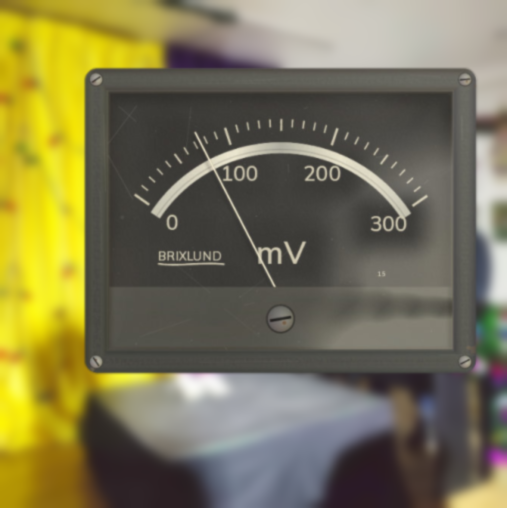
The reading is 75 mV
